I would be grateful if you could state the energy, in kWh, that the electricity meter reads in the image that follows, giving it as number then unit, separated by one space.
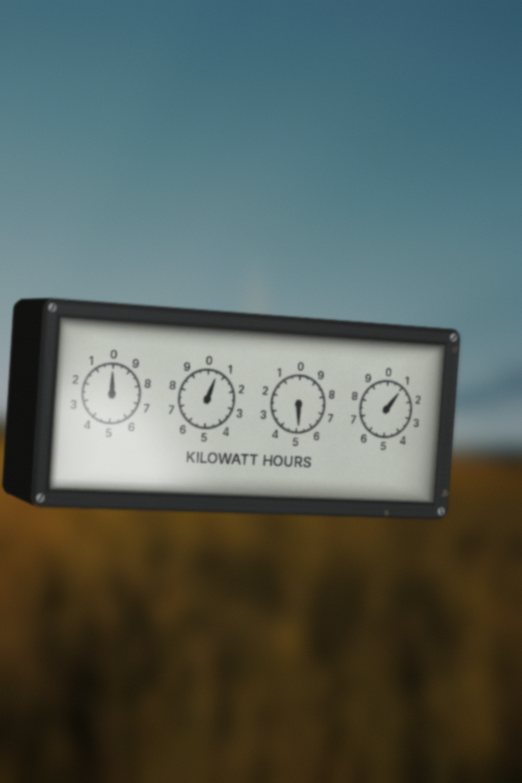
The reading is 51 kWh
